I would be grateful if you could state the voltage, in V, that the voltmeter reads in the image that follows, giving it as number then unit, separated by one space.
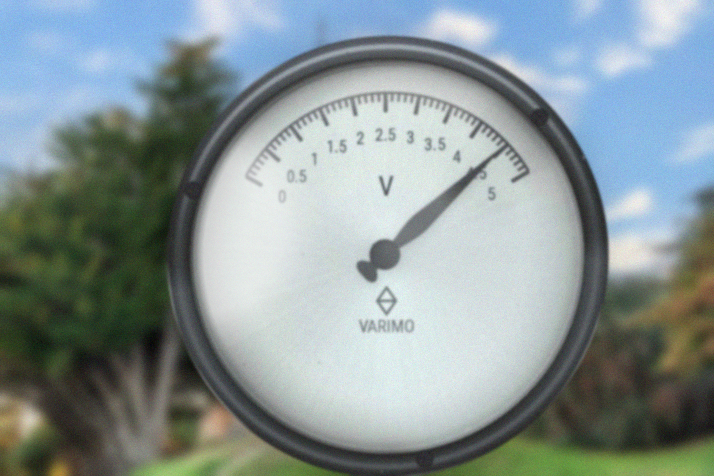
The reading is 4.5 V
